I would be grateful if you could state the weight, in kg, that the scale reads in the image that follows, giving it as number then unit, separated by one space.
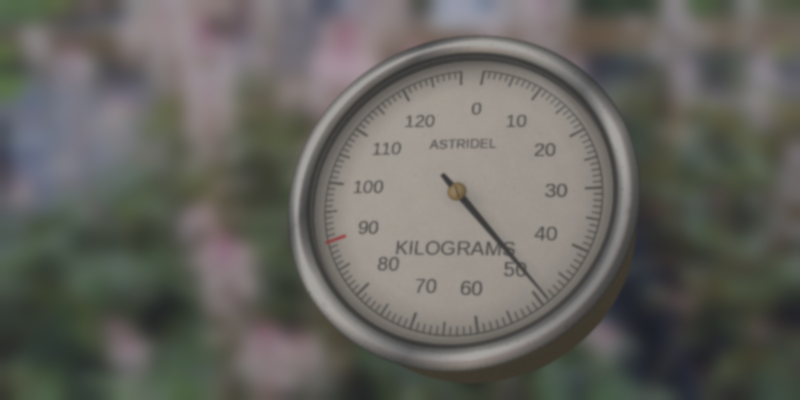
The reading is 49 kg
